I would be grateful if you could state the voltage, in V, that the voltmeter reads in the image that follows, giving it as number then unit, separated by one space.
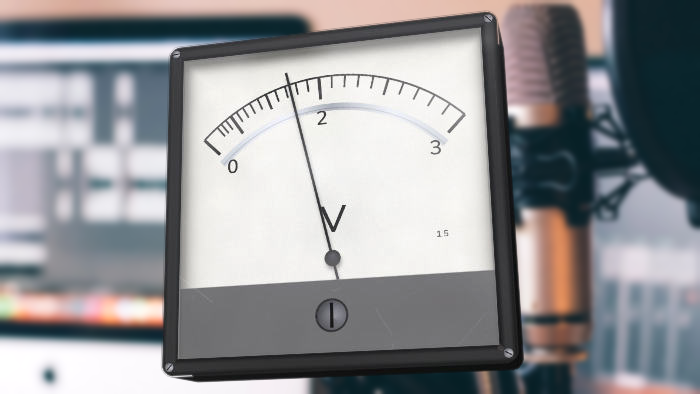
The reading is 1.75 V
